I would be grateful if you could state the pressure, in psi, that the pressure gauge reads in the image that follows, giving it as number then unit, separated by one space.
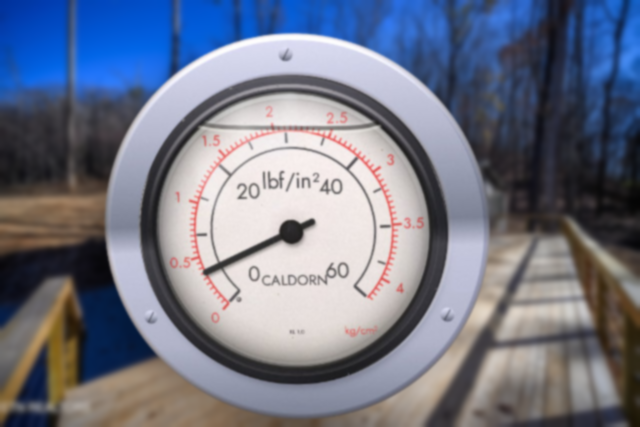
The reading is 5 psi
